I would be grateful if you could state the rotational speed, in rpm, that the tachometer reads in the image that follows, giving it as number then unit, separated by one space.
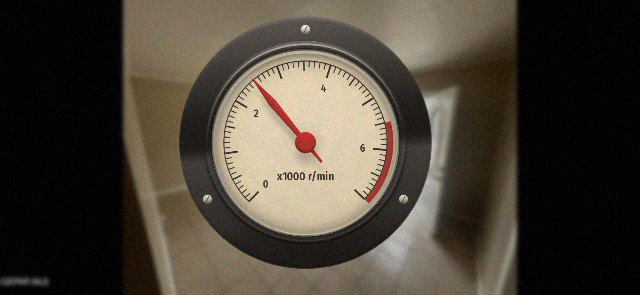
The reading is 2500 rpm
